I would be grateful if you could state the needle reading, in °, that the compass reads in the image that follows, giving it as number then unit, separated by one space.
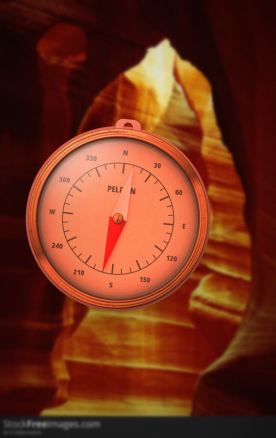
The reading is 190 °
